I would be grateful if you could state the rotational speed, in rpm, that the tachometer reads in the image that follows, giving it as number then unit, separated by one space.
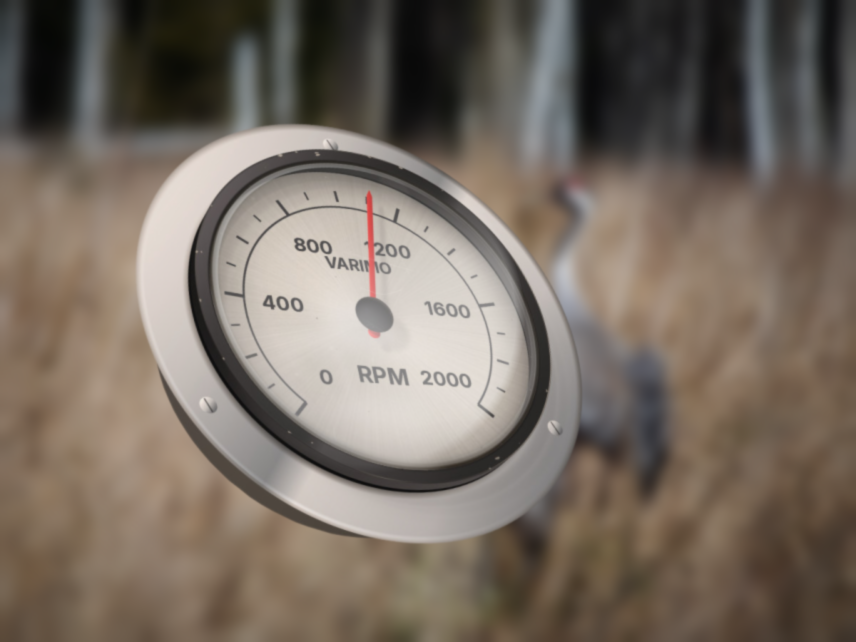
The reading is 1100 rpm
